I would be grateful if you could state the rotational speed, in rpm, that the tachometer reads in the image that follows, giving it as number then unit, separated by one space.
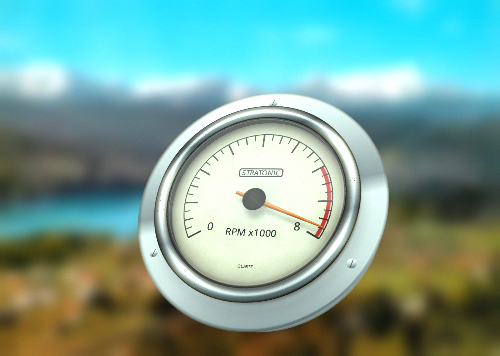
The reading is 7750 rpm
